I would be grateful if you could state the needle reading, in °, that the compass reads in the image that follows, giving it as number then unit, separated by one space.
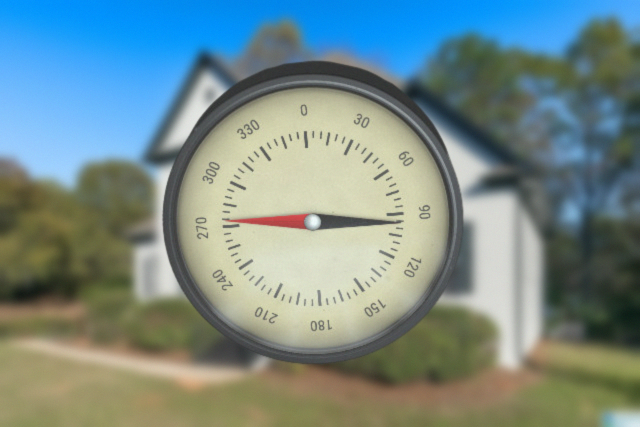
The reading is 275 °
